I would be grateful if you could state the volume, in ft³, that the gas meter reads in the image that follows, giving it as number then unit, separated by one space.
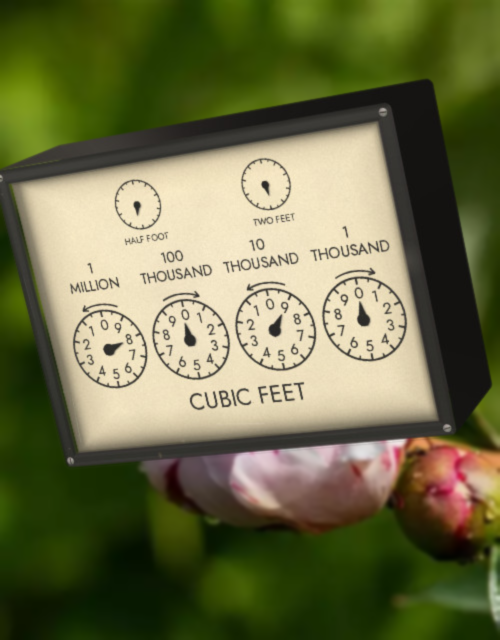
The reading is 799000 ft³
